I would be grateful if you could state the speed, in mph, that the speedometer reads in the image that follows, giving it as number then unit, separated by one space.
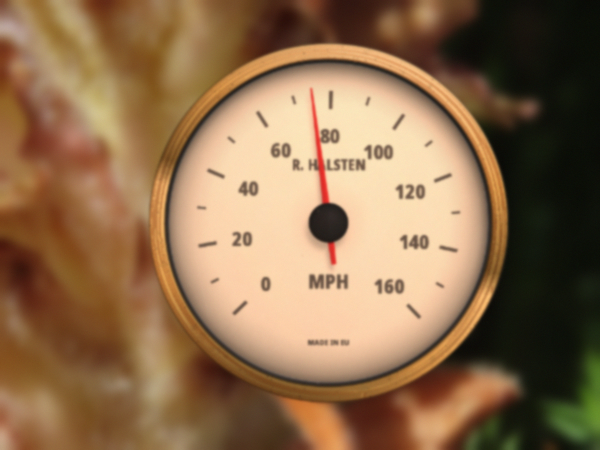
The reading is 75 mph
